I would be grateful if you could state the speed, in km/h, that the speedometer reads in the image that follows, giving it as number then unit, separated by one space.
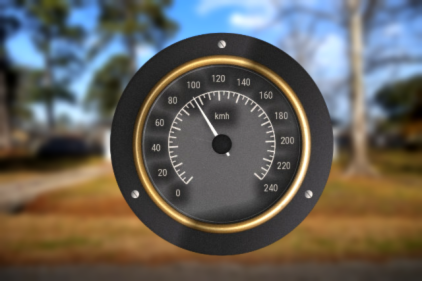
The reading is 95 km/h
